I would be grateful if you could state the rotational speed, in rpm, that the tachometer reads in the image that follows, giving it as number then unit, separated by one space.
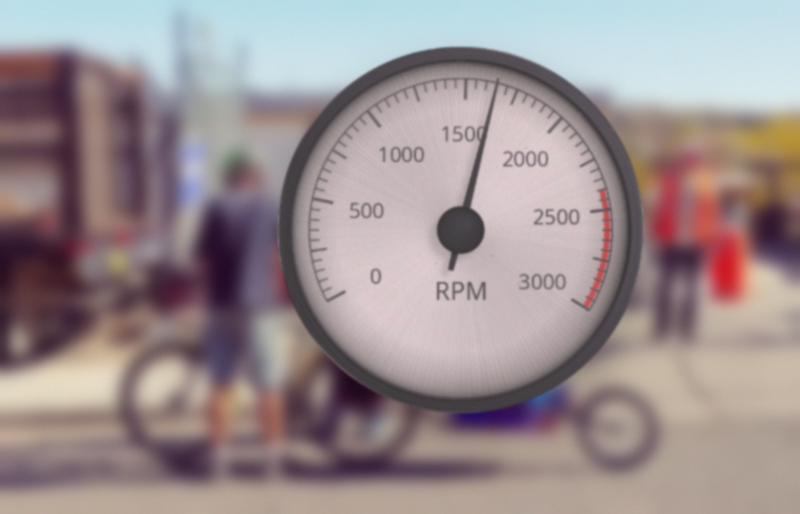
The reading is 1650 rpm
